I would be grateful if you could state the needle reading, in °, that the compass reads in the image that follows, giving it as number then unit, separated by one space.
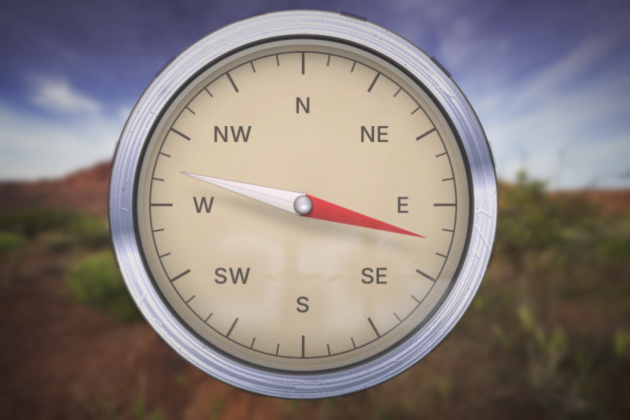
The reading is 105 °
